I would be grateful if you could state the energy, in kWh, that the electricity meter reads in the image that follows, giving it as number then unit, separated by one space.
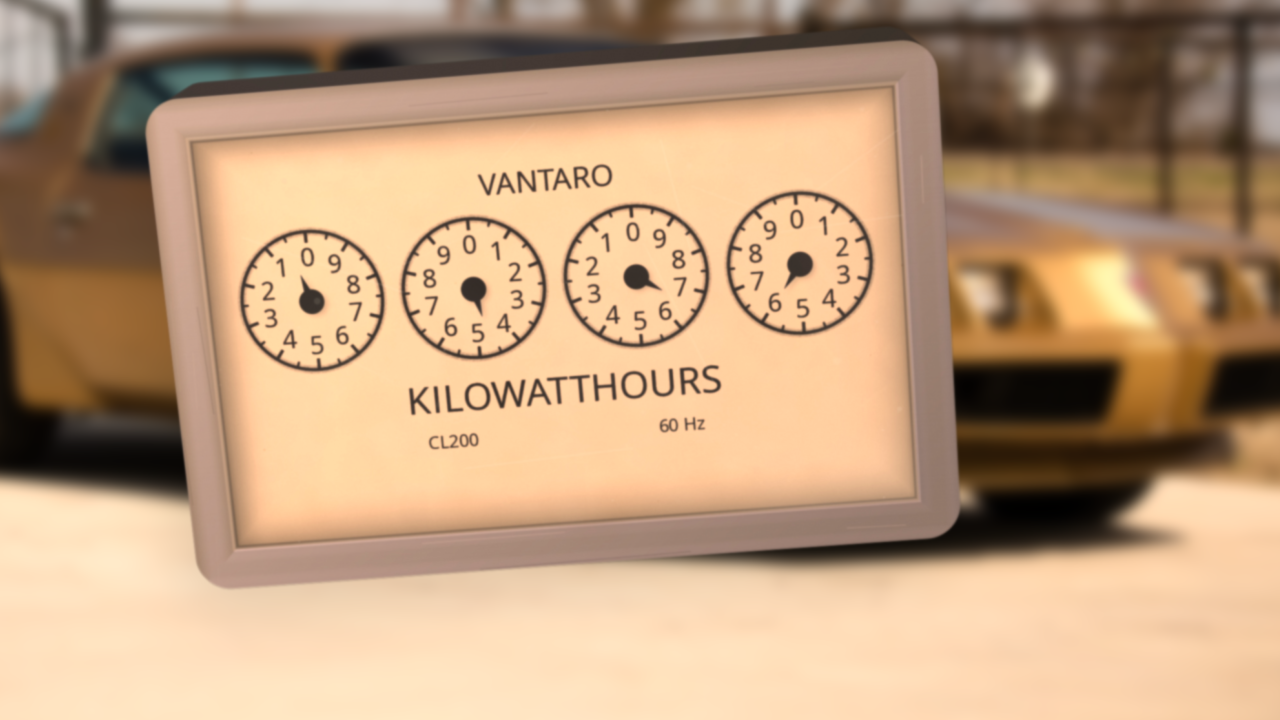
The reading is 466 kWh
